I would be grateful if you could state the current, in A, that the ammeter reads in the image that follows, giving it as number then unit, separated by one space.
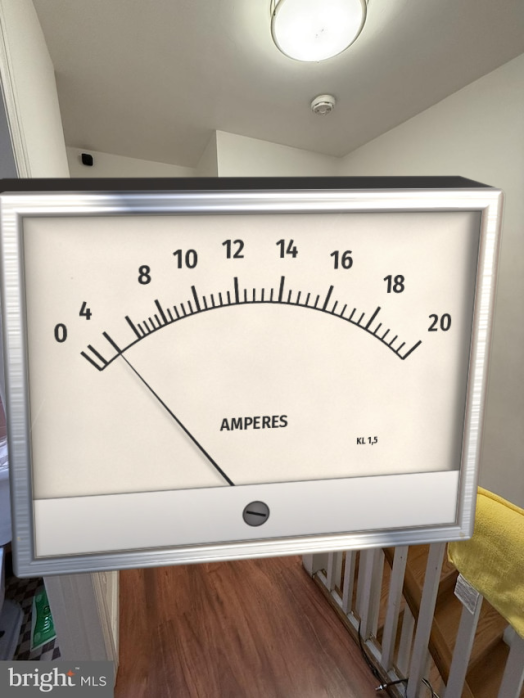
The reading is 4 A
